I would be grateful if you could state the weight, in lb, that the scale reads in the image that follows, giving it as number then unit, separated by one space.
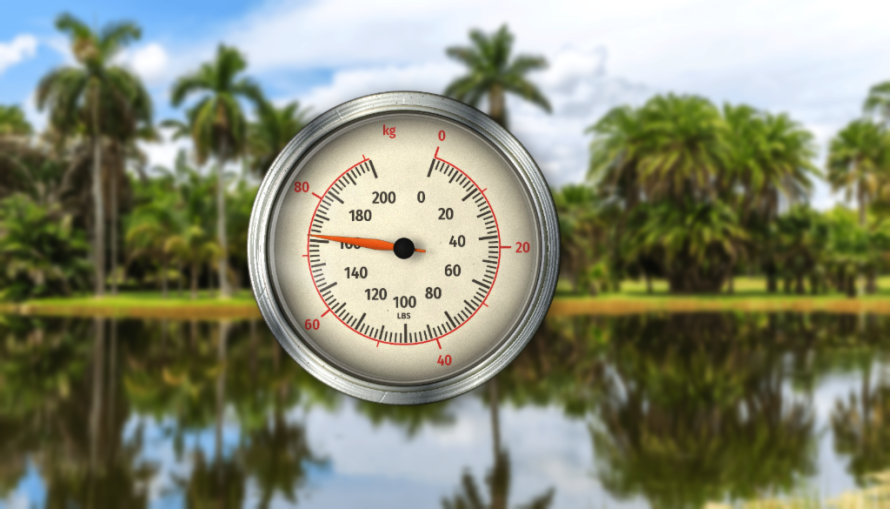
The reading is 162 lb
